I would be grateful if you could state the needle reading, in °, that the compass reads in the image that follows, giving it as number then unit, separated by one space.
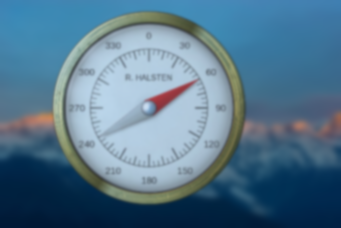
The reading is 60 °
